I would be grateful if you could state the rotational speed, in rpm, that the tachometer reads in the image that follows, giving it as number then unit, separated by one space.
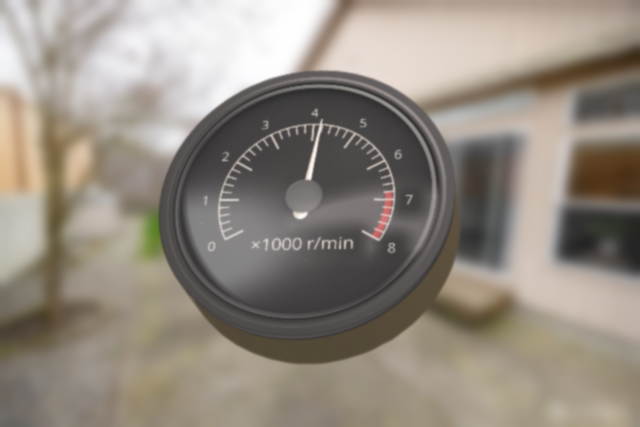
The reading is 4200 rpm
